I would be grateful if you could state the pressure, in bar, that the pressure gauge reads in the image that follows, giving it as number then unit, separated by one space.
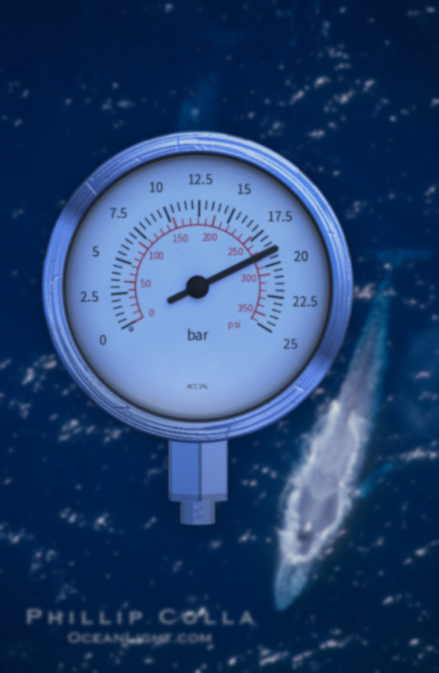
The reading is 19 bar
